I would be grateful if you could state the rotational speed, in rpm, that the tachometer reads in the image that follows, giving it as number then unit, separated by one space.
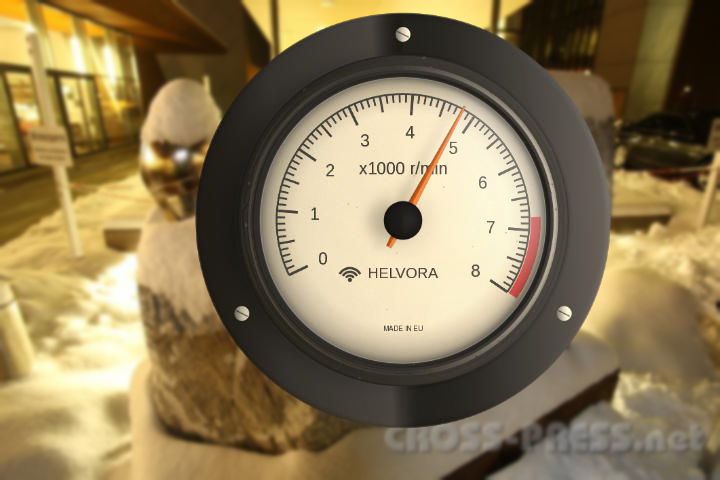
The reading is 4800 rpm
